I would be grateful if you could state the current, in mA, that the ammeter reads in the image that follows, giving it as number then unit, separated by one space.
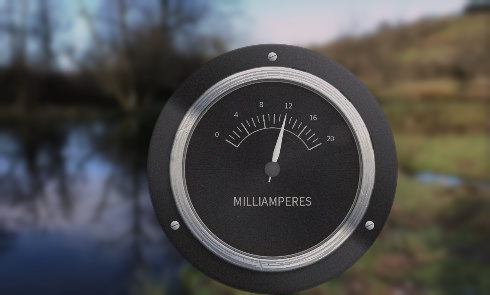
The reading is 12 mA
